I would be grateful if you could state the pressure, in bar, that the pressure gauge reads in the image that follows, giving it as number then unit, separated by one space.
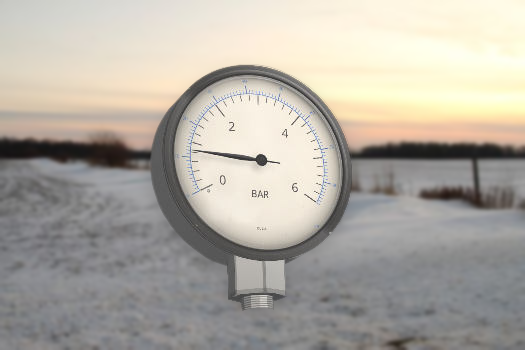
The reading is 0.8 bar
